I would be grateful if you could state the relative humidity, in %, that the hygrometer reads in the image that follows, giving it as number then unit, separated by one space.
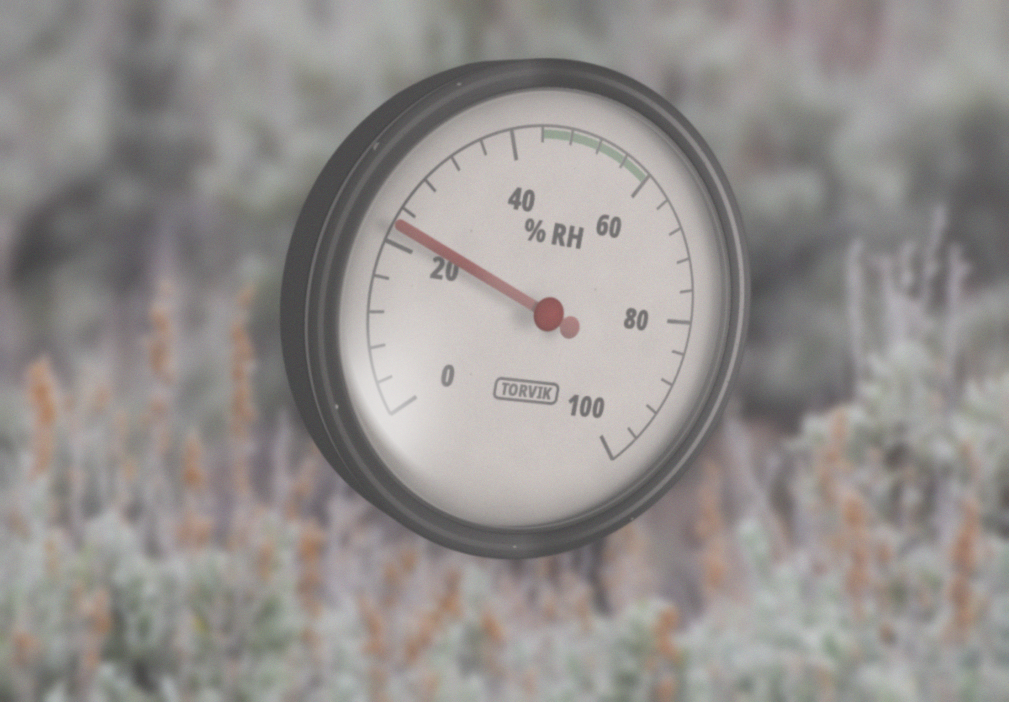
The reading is 22 %
